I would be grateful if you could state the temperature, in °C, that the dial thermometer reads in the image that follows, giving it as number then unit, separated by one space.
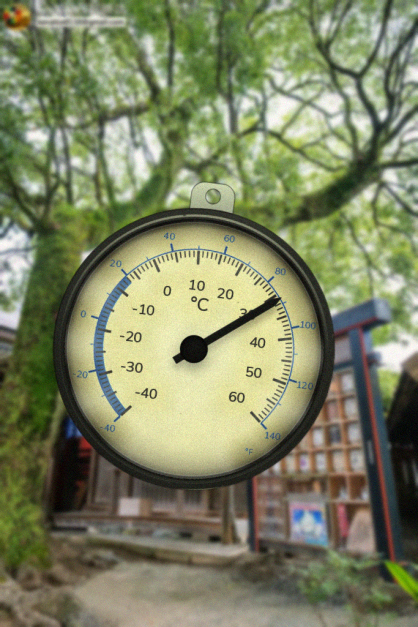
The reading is 31 °C
